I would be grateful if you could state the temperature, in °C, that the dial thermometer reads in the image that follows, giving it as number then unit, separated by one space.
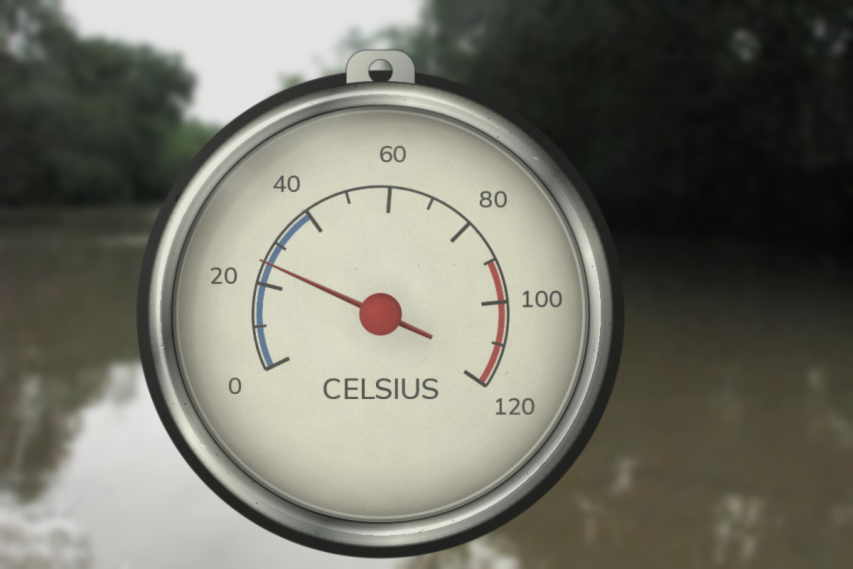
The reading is 25 °C
